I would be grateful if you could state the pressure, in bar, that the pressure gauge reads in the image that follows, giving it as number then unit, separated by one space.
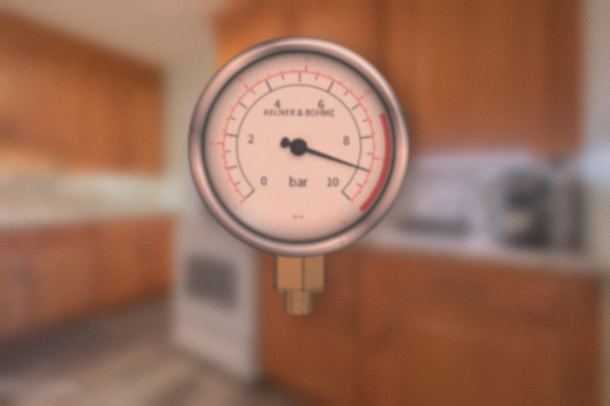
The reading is 9 bar
